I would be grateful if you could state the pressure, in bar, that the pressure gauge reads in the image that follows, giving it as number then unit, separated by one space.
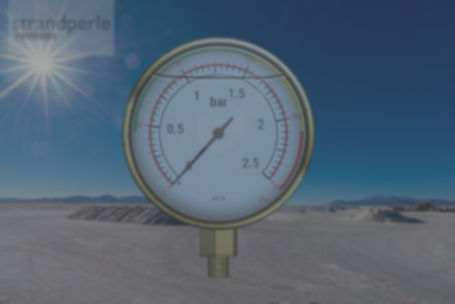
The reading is 0 bar
